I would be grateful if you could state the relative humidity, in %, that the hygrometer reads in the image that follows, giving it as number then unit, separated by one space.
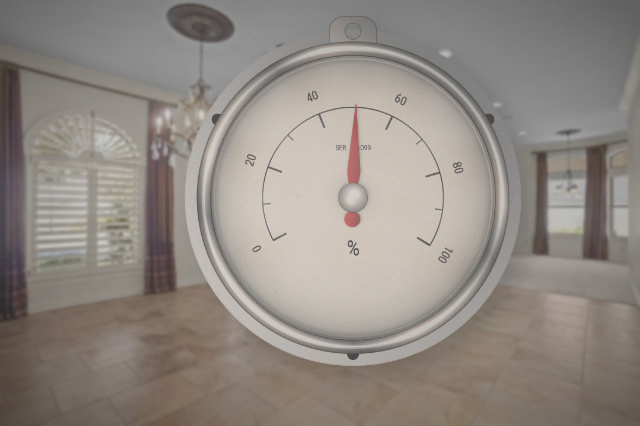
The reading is 50 %
